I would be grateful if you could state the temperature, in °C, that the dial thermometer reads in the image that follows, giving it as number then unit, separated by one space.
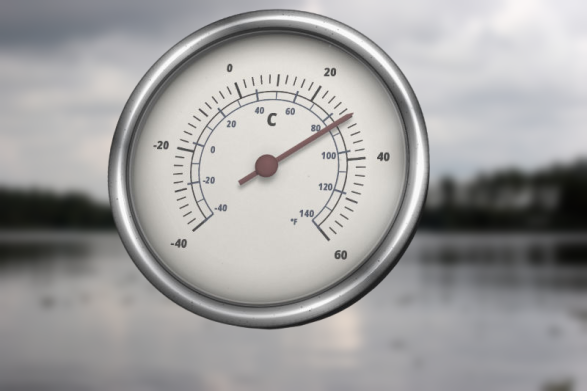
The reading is 30 °C
